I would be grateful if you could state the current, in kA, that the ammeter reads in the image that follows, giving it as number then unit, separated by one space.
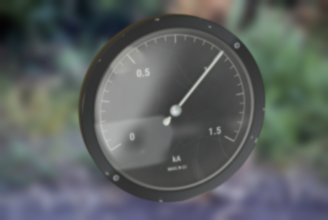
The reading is 1 kA
